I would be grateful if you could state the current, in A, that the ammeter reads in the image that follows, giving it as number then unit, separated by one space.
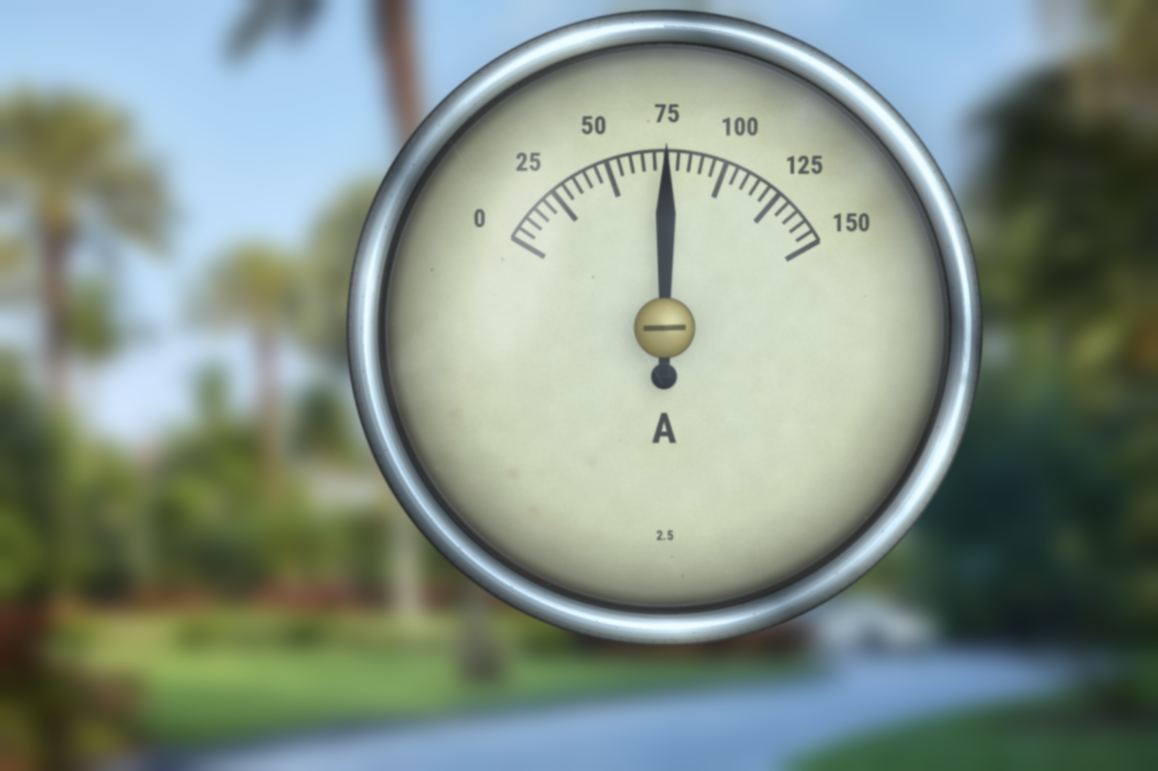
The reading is 75 A
